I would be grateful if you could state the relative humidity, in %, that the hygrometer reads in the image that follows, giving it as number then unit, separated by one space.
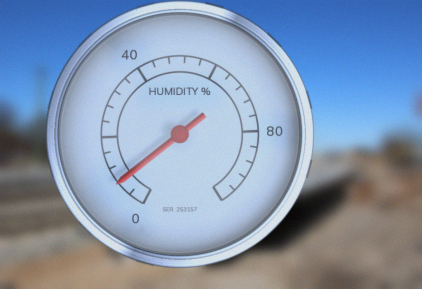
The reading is 8 %
